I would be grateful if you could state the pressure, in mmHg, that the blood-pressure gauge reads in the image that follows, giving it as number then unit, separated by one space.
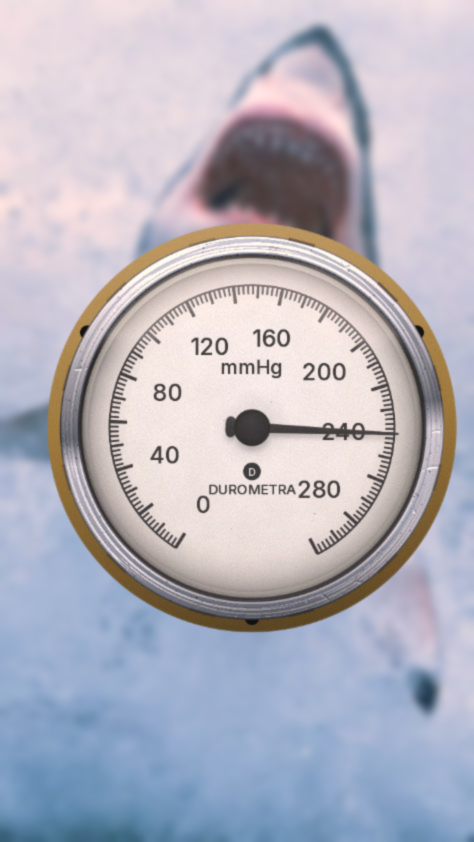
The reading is 240 mmHg
